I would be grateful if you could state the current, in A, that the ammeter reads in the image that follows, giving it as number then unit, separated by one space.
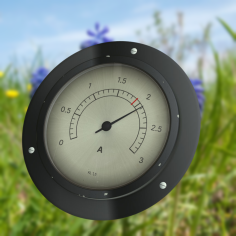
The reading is 2.1 A
